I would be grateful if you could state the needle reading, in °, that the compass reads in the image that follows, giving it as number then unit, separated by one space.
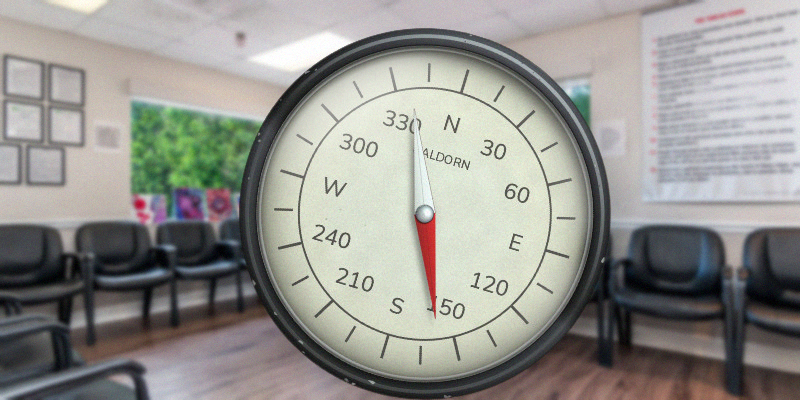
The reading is 157.5 °
